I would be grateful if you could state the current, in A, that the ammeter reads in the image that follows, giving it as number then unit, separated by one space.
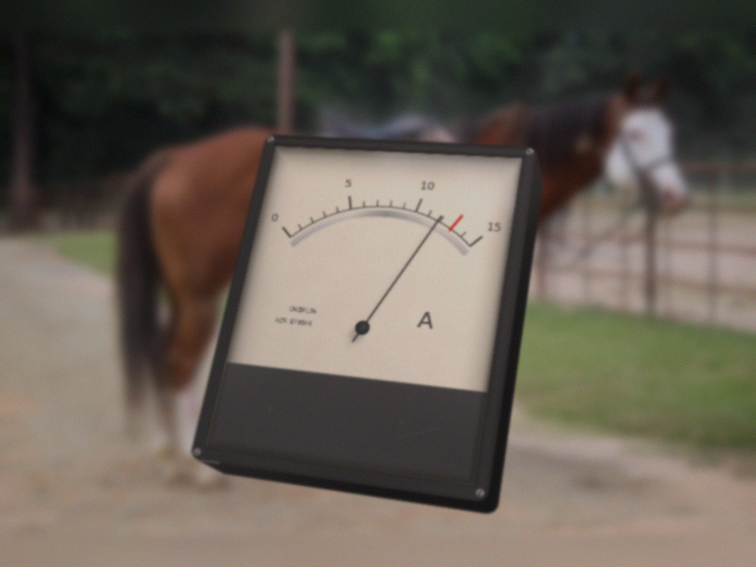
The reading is 12 A
